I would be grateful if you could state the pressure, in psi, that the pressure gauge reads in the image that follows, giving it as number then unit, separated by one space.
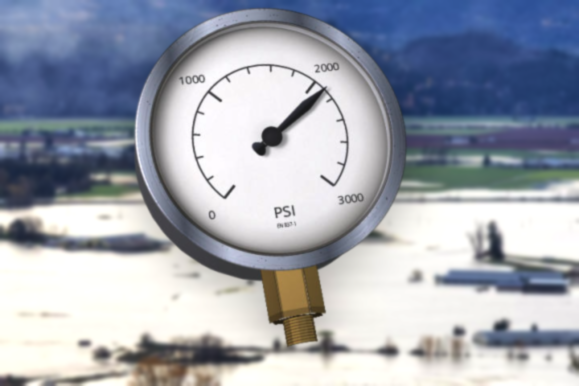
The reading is 2100 psi
